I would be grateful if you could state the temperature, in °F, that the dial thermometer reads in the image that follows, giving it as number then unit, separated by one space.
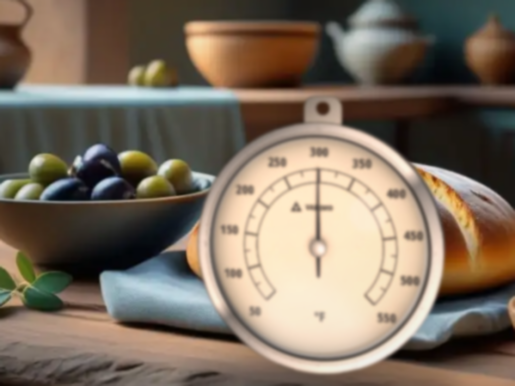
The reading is 300 °F
